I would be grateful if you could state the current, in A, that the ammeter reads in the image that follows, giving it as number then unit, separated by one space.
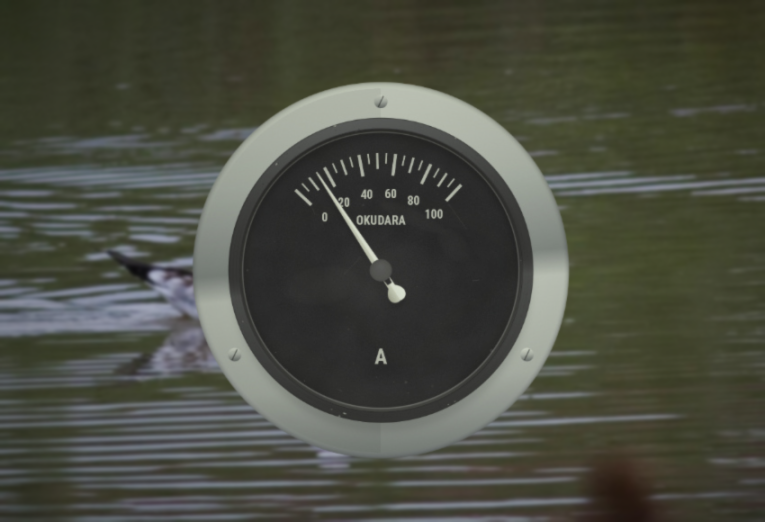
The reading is 15 A
